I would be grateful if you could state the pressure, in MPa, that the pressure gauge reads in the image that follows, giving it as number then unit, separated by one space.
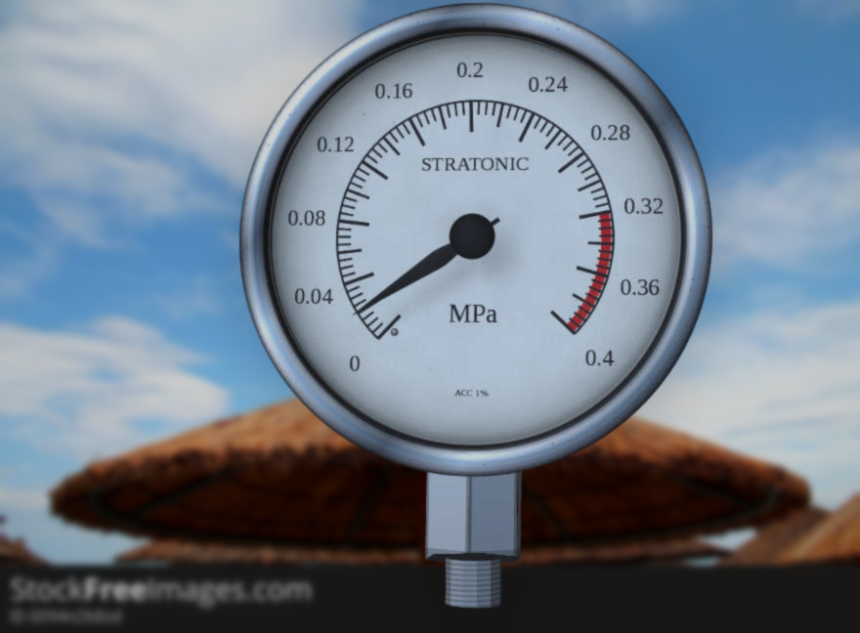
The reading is 0.02 MPa
